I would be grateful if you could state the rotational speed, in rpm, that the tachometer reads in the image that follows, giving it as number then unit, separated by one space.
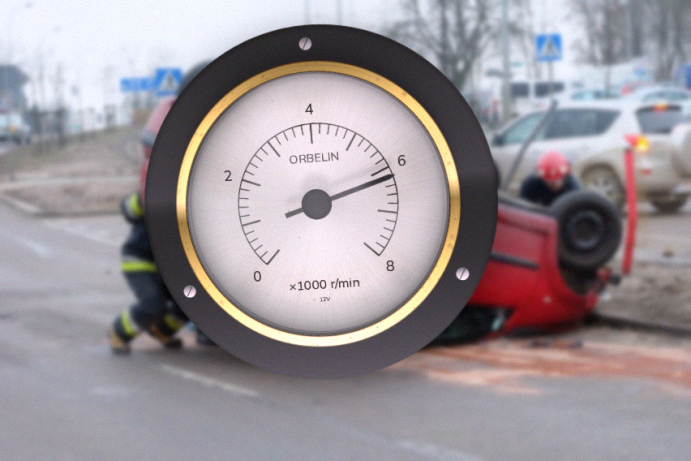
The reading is 6200 rpm
